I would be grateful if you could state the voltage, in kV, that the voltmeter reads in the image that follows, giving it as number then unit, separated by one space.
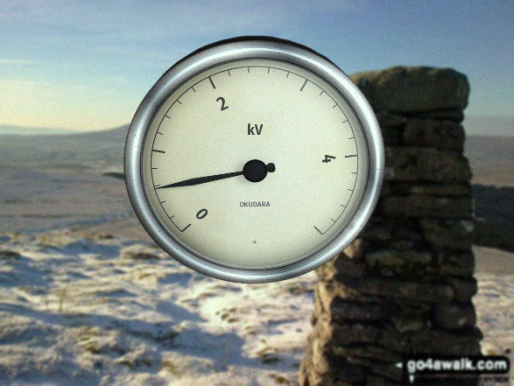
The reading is 0.6 kV
